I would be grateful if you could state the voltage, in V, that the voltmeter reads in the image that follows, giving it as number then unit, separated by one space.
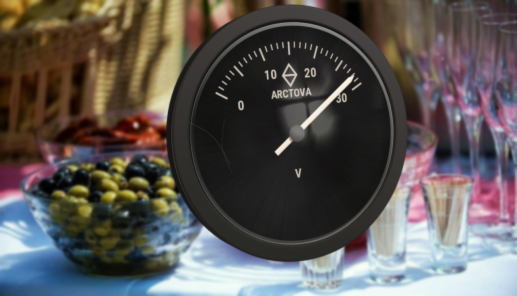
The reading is 28 V
